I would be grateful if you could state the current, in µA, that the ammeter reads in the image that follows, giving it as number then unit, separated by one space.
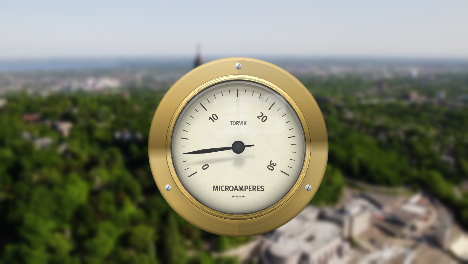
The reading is 3 µA
